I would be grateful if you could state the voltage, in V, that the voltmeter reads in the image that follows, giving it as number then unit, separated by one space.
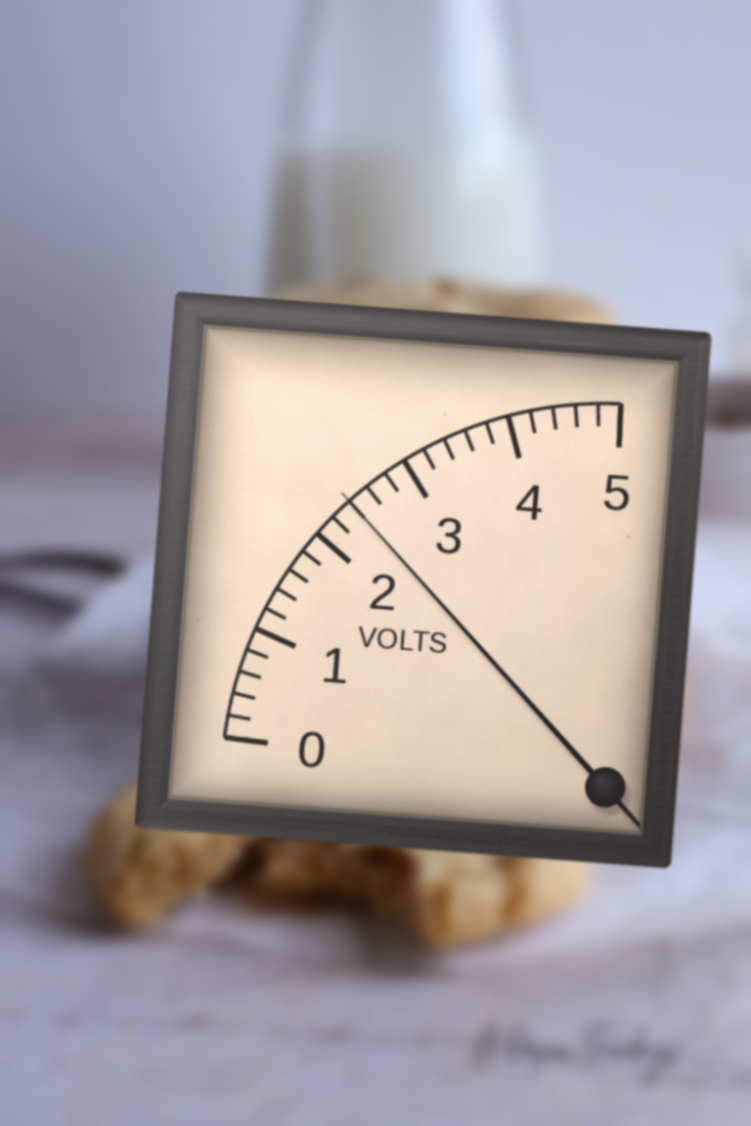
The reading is 2.4 V
